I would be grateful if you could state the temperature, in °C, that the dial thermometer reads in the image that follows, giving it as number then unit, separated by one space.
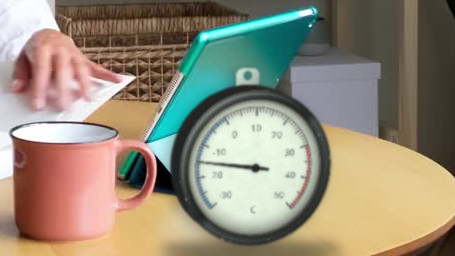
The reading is -15 °C
